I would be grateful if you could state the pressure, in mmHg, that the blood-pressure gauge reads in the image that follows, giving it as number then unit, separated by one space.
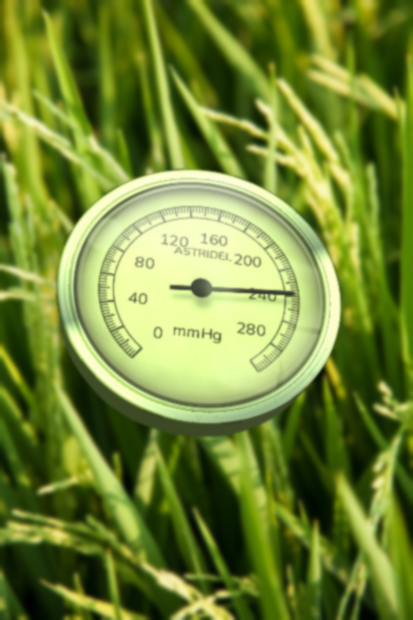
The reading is 240 mmHg
